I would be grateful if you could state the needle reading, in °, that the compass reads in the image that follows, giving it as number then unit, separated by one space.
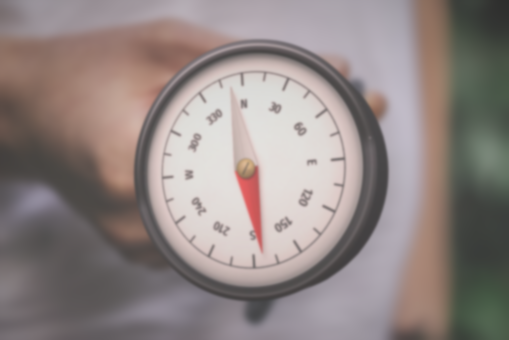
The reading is 172.5 °
